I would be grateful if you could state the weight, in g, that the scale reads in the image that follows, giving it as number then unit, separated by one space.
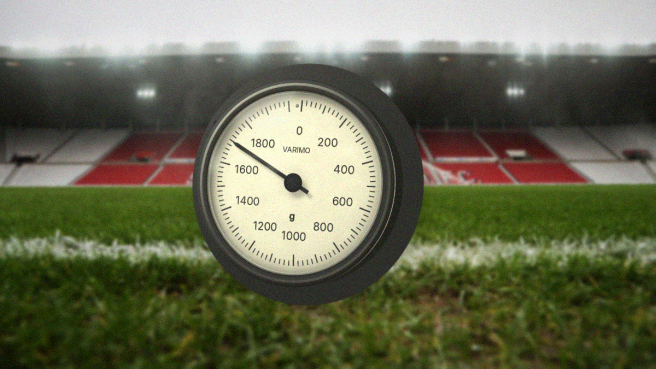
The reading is 1700 g
